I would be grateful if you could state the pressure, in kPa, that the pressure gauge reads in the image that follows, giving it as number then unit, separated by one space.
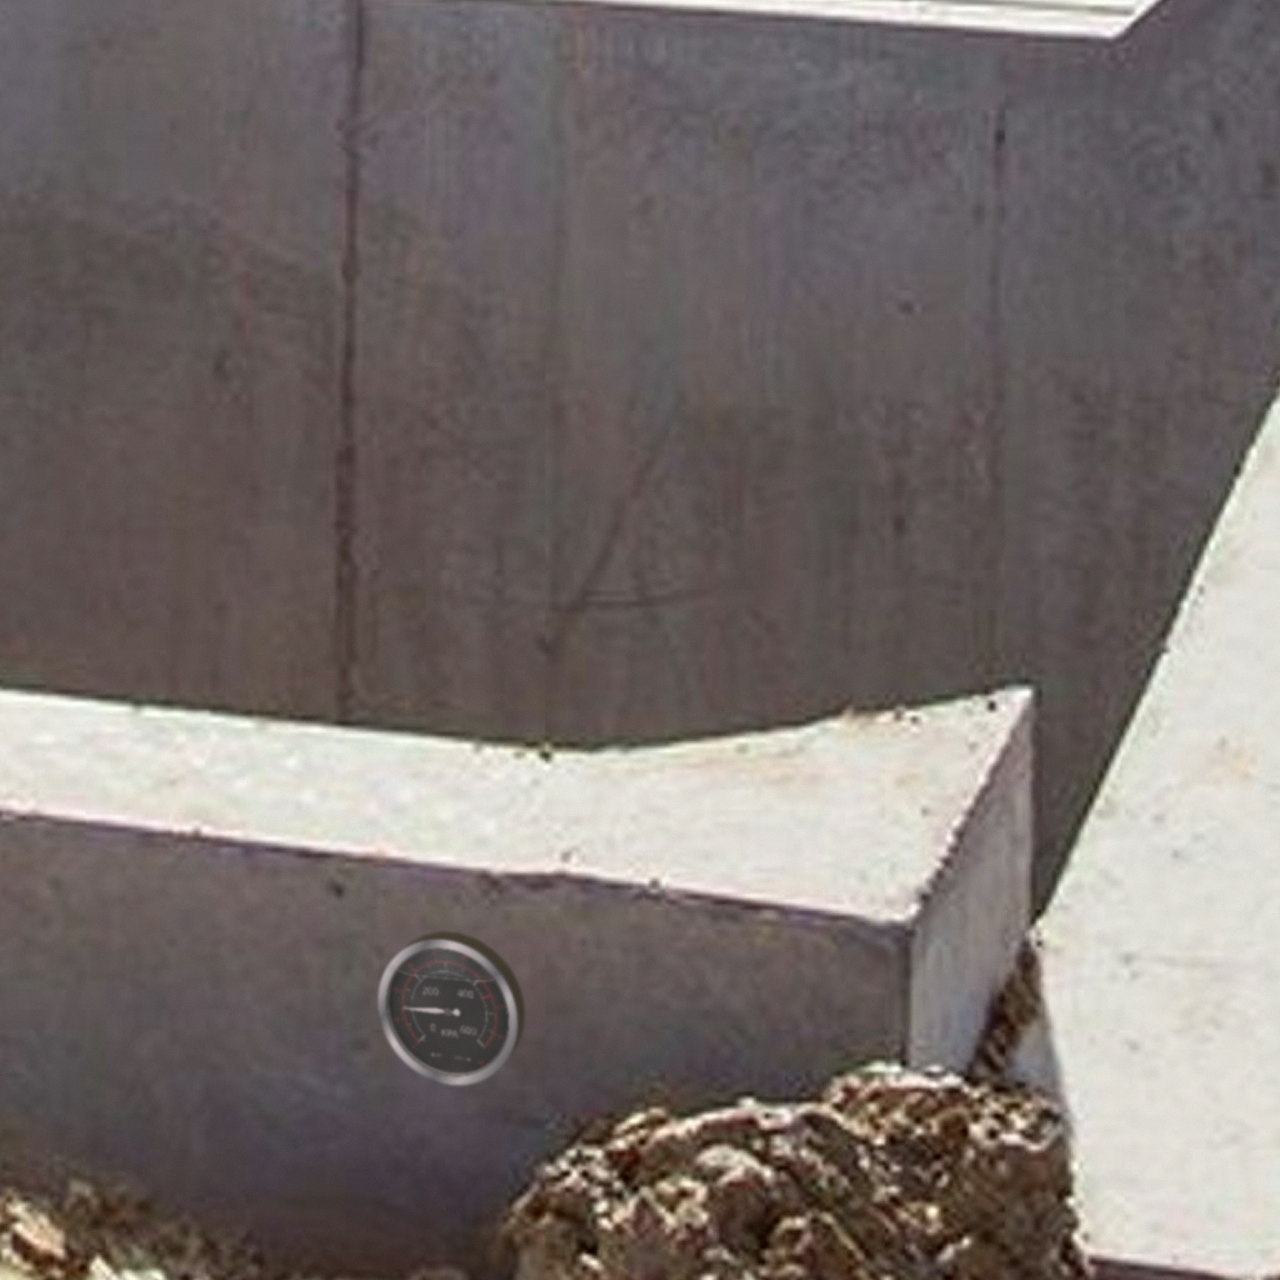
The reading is 100 kPa
